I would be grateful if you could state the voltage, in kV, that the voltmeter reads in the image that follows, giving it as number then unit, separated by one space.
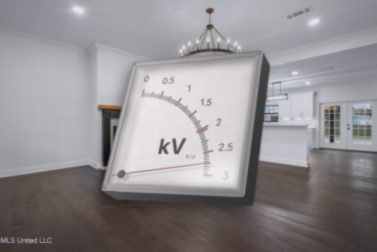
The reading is 2.75 kV
